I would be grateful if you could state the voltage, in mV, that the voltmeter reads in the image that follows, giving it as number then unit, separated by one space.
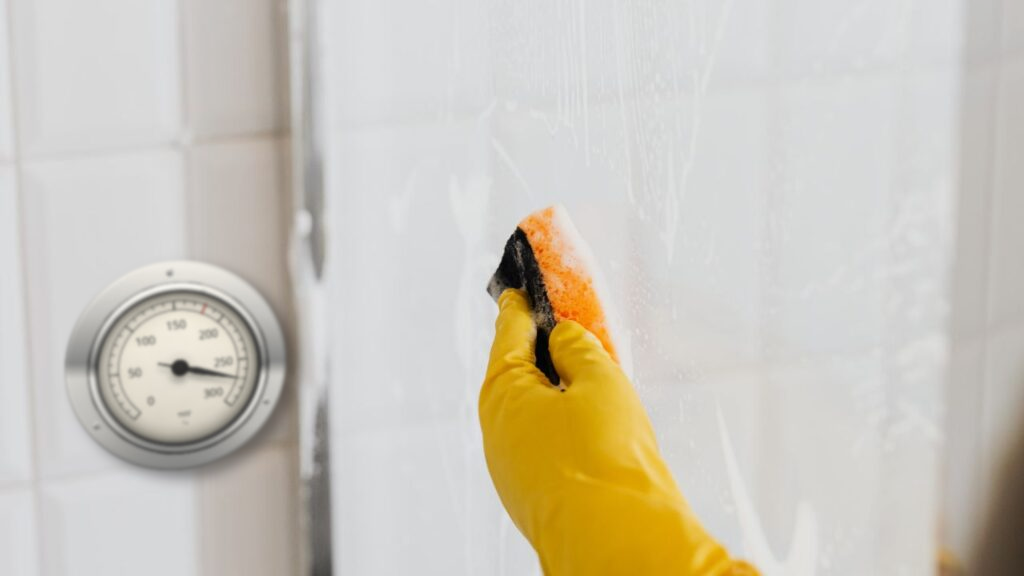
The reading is 270 mV
